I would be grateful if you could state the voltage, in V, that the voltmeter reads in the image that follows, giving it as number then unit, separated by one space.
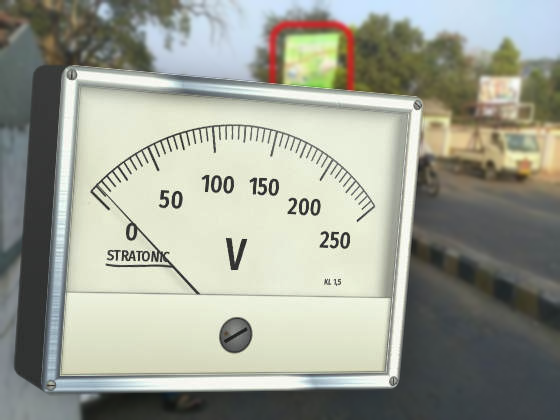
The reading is 5 V
